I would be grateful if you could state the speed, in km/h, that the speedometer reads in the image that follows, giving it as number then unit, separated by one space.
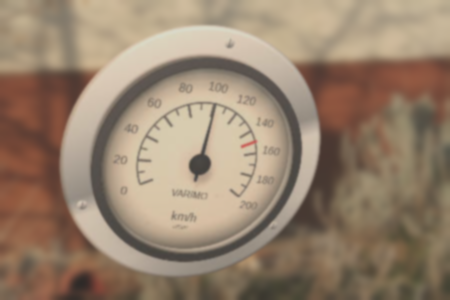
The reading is 100 km/h
